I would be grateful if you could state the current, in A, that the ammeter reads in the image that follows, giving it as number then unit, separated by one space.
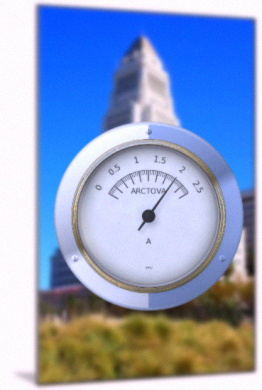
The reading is 2 A
